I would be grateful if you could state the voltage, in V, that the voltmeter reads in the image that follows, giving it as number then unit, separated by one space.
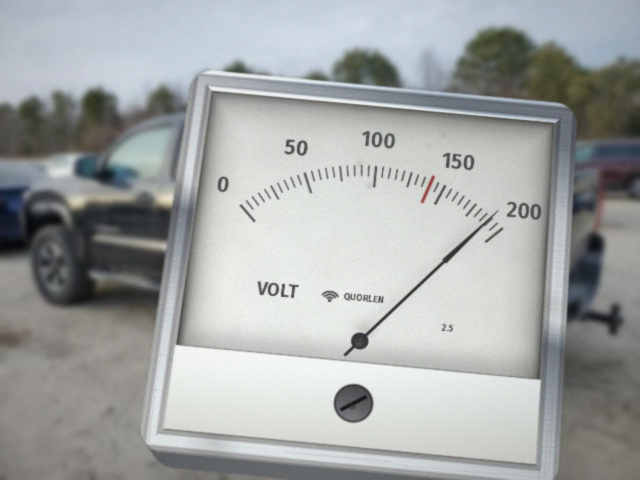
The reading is 190 V
